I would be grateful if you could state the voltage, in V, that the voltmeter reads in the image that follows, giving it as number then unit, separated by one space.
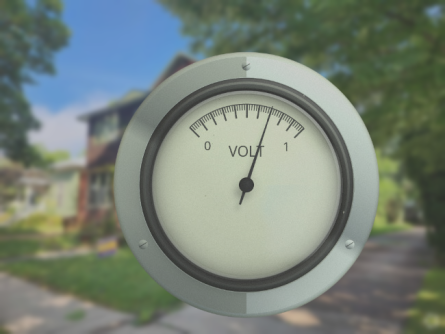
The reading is 0.7 V
